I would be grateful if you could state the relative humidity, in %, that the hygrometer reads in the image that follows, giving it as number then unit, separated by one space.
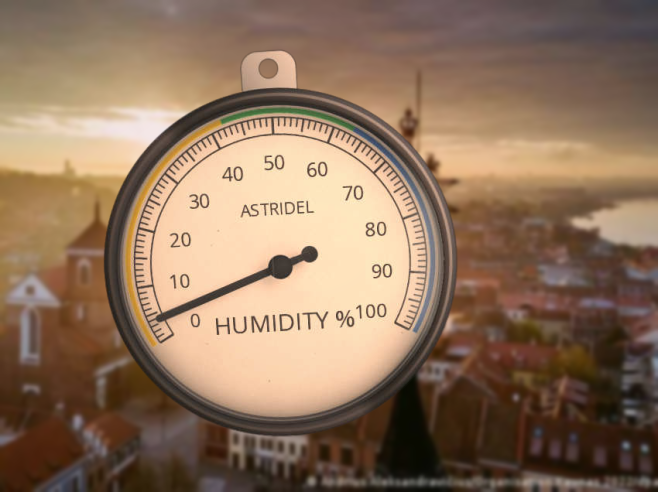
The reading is 4 %
